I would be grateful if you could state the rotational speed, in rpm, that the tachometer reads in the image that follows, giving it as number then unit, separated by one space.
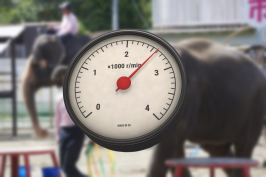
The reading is 2600 rpm
